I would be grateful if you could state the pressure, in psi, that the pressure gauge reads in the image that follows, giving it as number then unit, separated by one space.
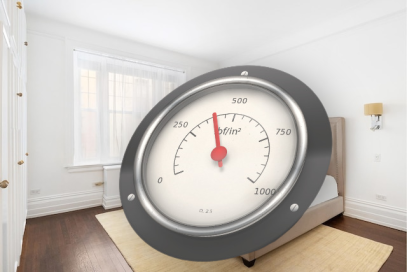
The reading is 400 psi
